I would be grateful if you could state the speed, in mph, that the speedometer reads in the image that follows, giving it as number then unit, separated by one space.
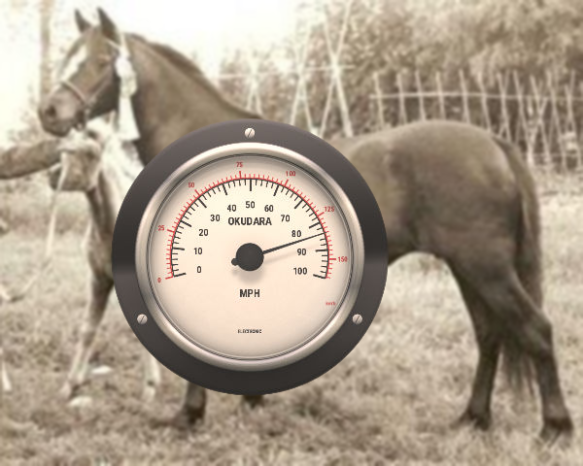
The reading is 84 mph
